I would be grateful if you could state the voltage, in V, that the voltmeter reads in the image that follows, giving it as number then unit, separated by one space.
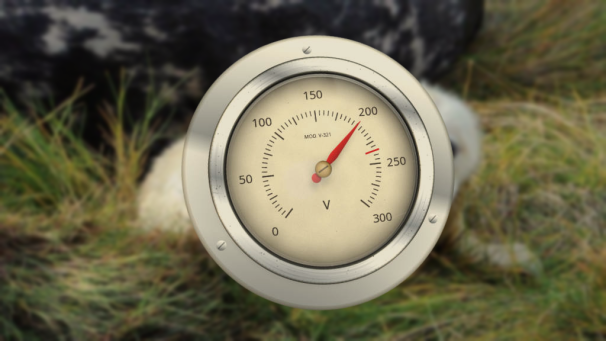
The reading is 200 V
